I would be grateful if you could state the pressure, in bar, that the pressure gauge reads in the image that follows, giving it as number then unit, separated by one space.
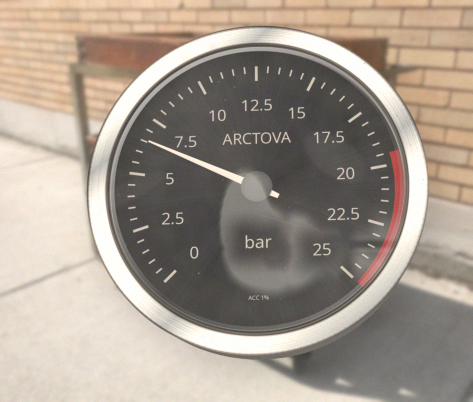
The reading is 6.5 bar
